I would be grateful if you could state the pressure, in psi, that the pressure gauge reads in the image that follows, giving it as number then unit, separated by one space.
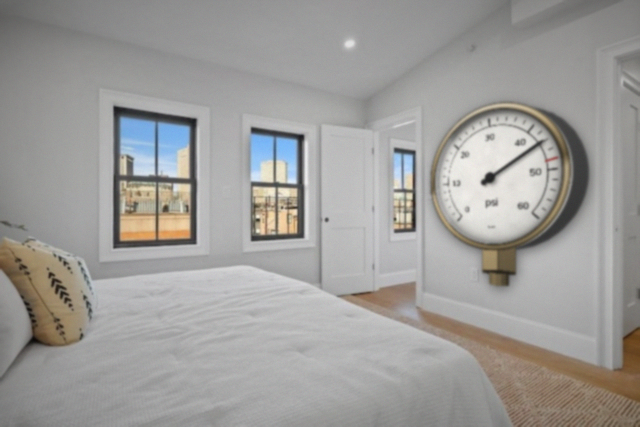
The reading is 44 psi
